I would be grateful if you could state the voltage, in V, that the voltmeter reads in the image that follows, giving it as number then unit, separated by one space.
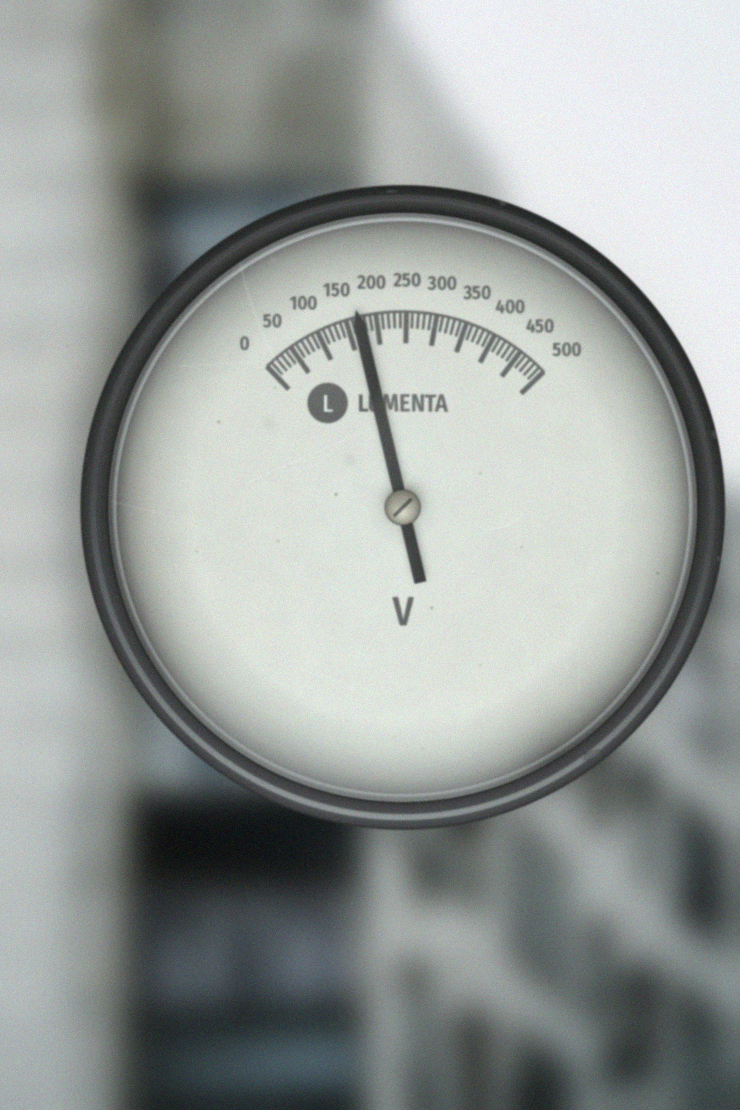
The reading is 170 V
